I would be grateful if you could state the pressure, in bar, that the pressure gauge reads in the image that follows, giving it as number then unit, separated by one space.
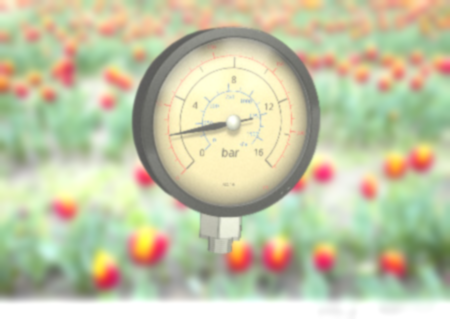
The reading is 2 bar
